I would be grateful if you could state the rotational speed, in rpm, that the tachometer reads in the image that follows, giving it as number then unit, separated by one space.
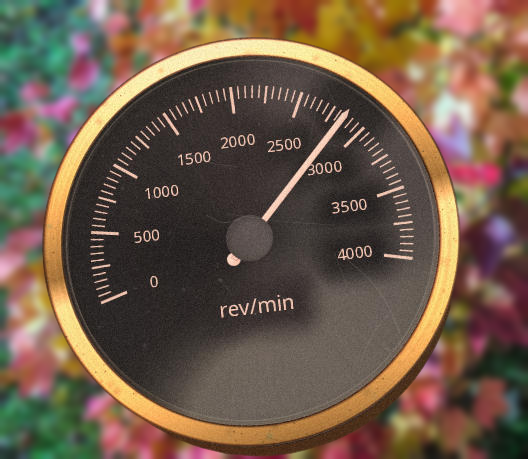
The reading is 2850 rpm
